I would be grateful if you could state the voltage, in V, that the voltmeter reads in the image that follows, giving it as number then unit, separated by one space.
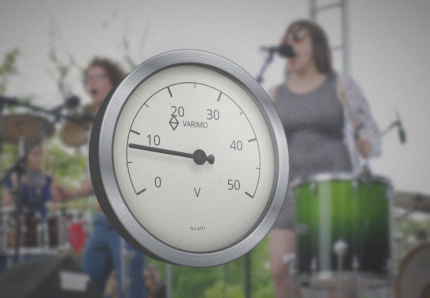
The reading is 7.5 V
